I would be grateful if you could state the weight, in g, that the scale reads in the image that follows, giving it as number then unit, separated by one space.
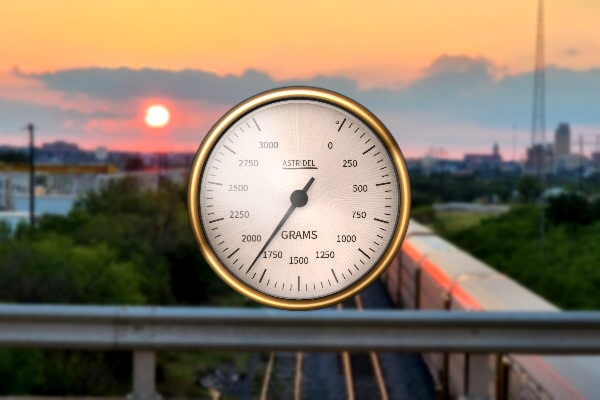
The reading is 1850 g
